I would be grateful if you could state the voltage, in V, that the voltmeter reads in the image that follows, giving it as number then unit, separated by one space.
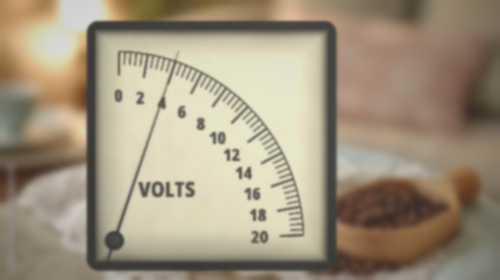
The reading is 4 V
